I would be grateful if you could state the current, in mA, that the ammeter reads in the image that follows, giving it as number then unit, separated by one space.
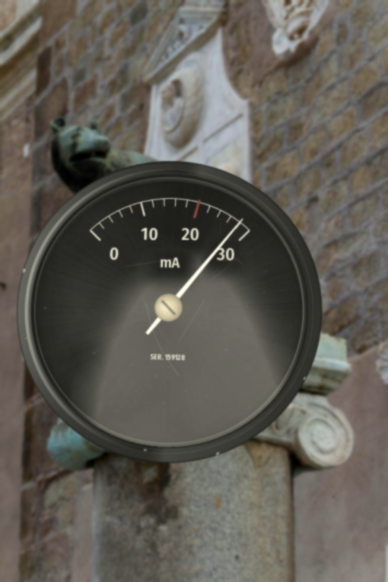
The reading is 28 mA
